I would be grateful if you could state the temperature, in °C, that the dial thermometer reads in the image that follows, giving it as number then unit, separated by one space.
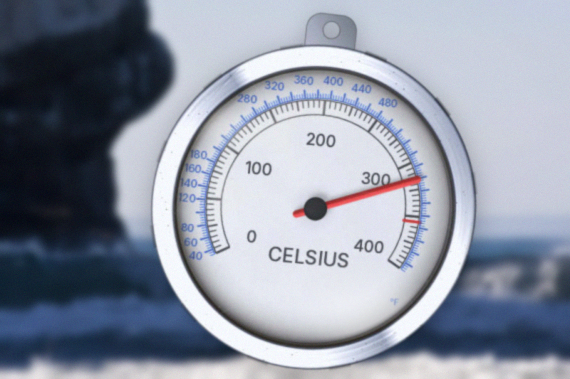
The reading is 315 °C
